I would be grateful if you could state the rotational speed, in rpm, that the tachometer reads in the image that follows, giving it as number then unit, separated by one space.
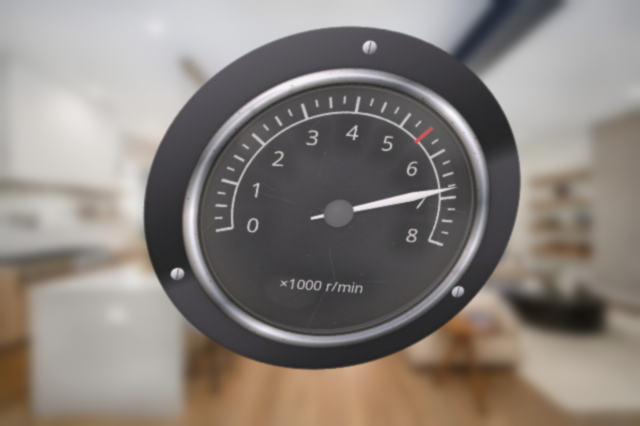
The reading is 6750 rpm
